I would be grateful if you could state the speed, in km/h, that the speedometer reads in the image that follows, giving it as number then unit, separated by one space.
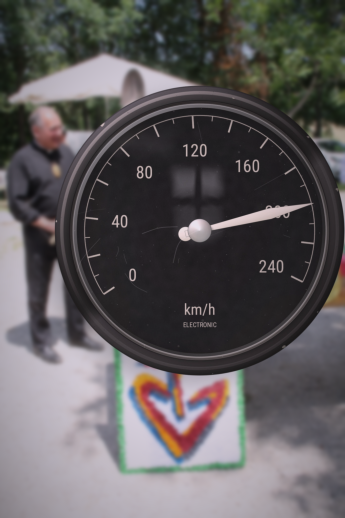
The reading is 200 km/h
